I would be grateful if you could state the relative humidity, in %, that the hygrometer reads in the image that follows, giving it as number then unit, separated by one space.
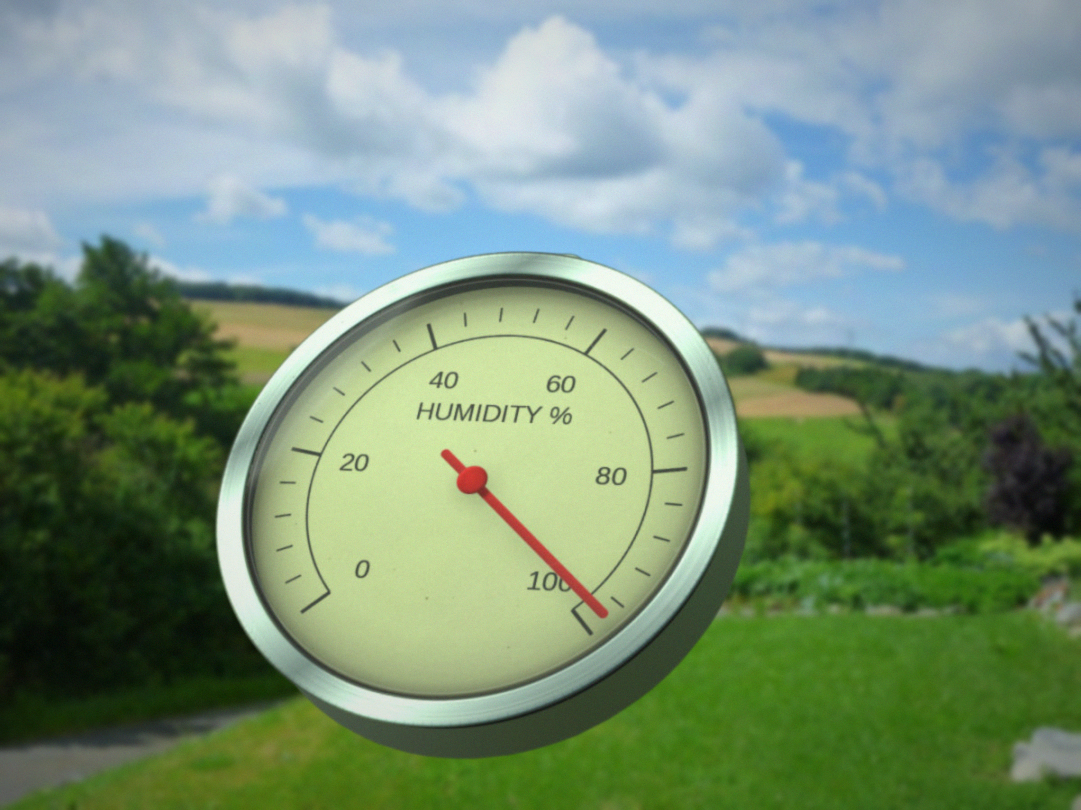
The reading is 98 %
